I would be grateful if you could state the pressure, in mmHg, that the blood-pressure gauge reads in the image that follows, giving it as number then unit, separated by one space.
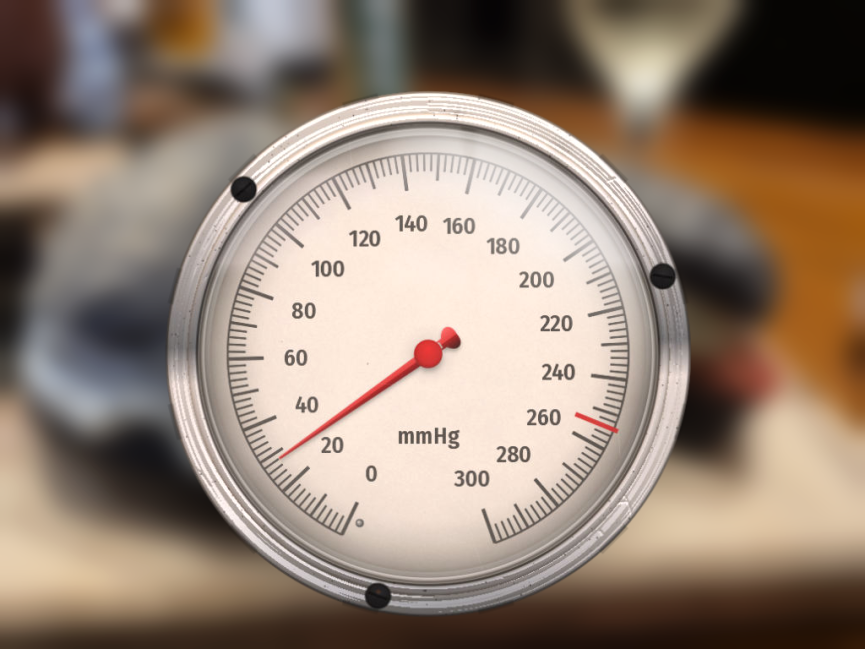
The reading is 28 mmHg
